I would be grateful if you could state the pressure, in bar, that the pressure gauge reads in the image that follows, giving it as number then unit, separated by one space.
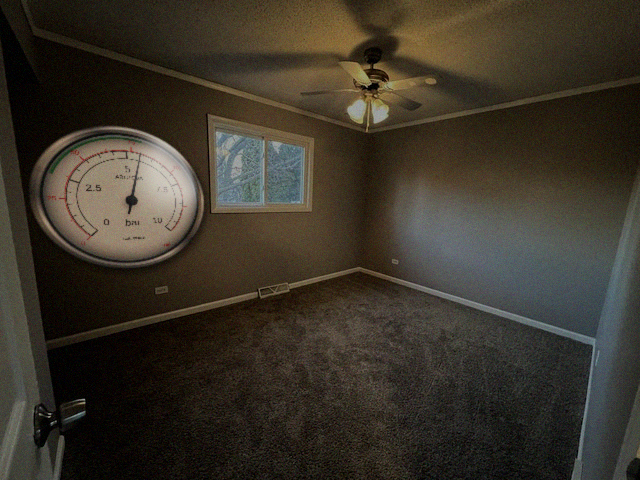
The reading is 5.5 bar
